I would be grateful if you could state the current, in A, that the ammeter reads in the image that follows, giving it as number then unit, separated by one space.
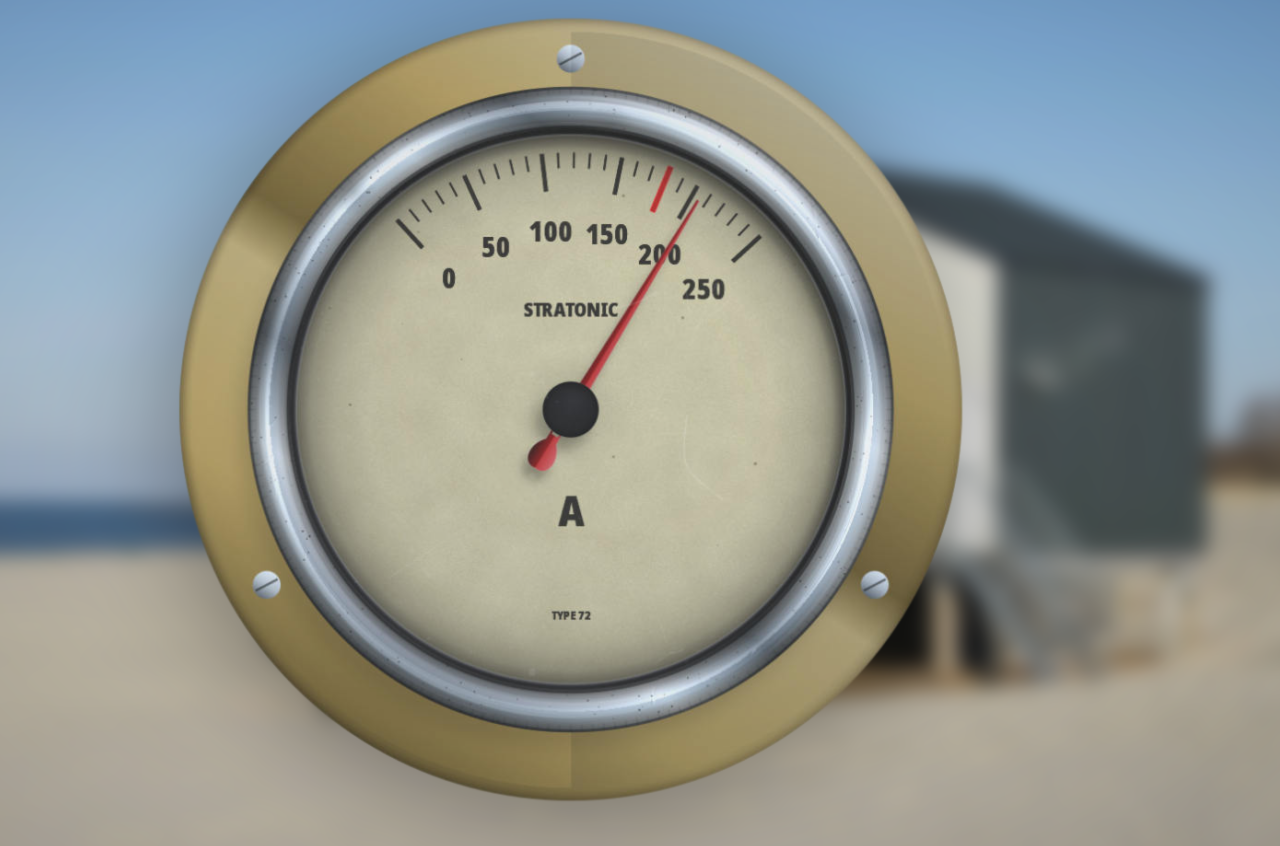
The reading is 205 A
